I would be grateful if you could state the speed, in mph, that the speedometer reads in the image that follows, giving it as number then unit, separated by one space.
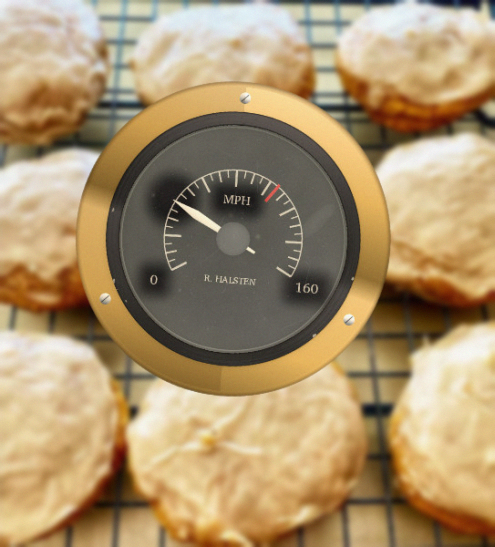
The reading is 40 mph
